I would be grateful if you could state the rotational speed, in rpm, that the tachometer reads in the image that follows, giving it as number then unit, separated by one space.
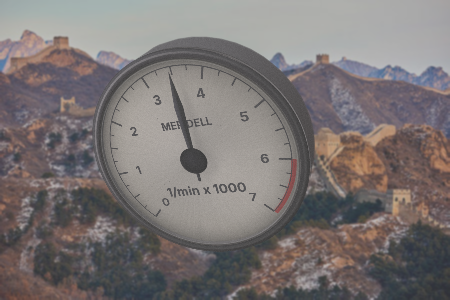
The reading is 3500 rpm
